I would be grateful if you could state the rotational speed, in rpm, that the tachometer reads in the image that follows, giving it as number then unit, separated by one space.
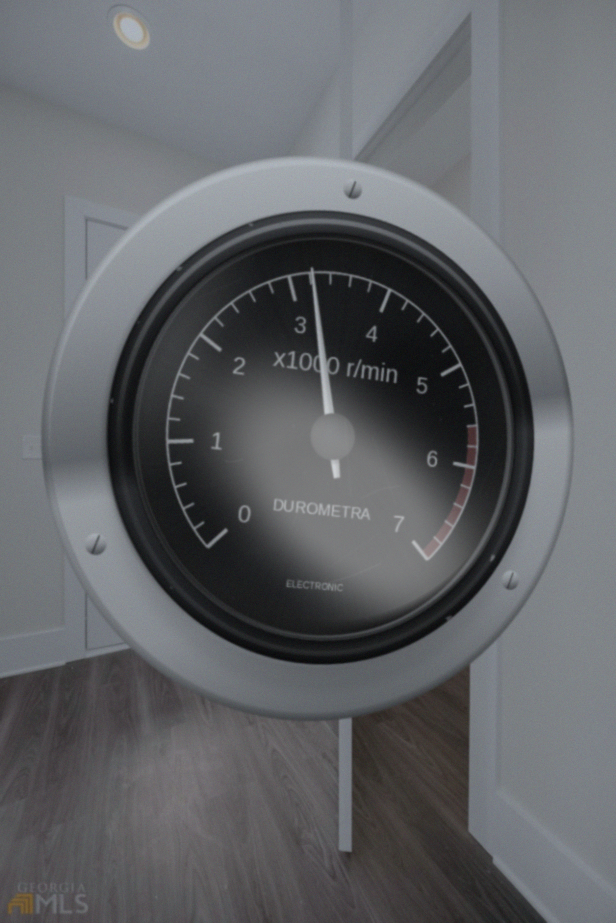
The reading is 3200 rpm
